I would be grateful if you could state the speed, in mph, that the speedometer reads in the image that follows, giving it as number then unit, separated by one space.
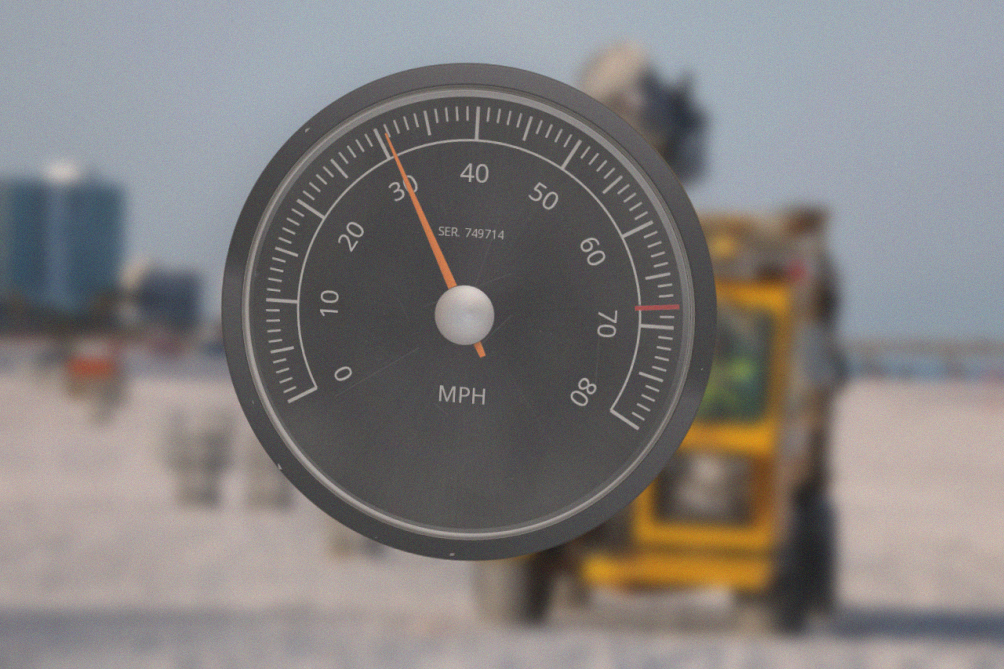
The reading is 31 mph
